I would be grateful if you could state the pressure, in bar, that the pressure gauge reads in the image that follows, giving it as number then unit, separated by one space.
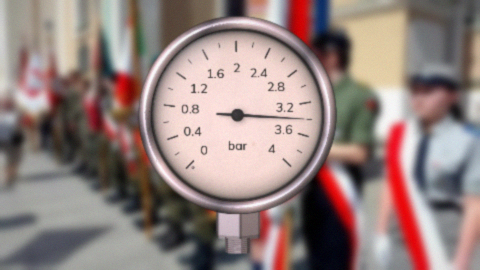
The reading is 3.4 bar
